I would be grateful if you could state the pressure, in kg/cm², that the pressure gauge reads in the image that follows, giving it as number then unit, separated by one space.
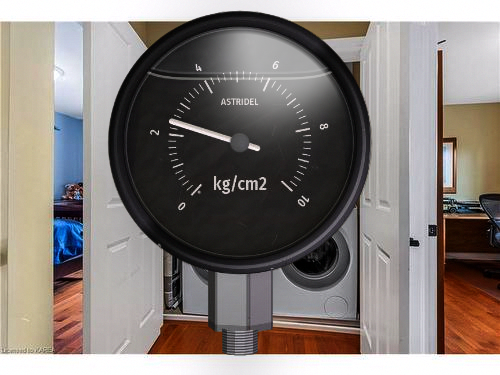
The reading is 2.4 kg/cm²
